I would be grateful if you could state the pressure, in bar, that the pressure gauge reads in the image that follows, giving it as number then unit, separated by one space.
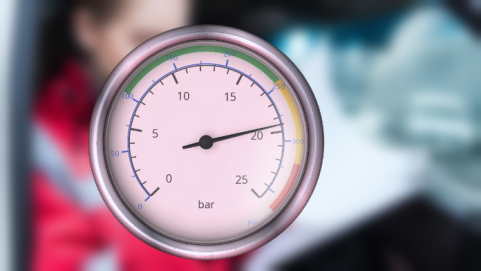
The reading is 19.5 bar
